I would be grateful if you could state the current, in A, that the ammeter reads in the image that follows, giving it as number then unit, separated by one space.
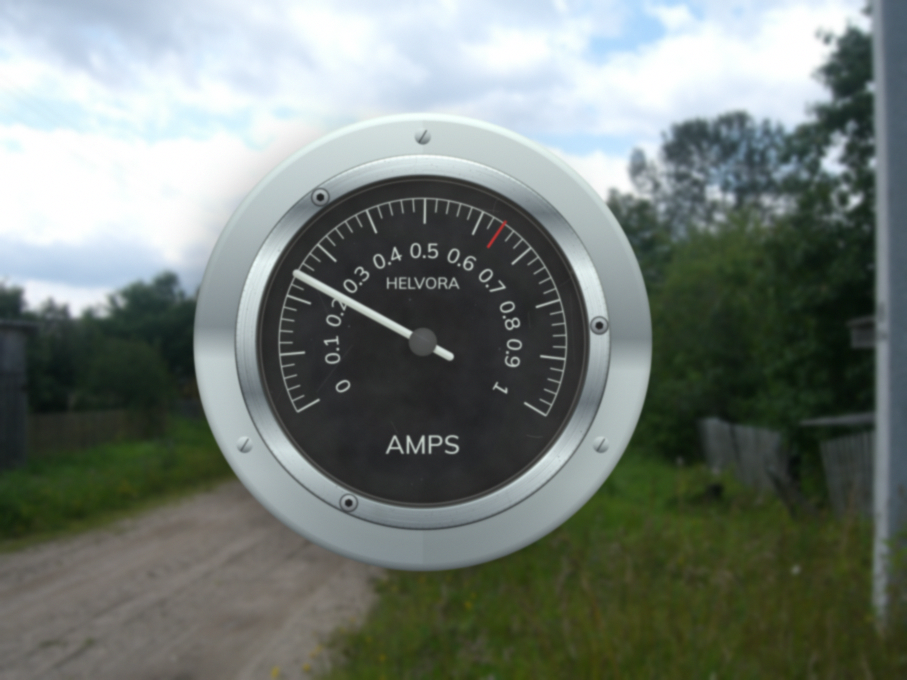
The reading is 0.24 A
